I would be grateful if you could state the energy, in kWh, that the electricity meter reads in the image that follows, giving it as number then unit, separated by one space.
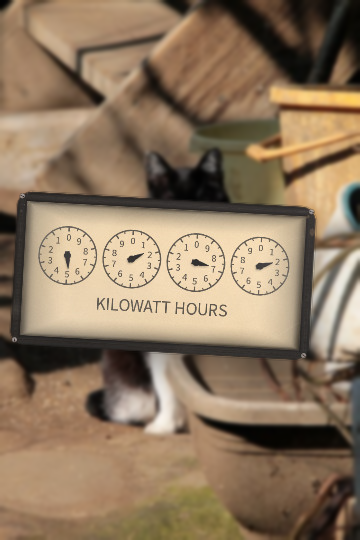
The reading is 5172 kWh
